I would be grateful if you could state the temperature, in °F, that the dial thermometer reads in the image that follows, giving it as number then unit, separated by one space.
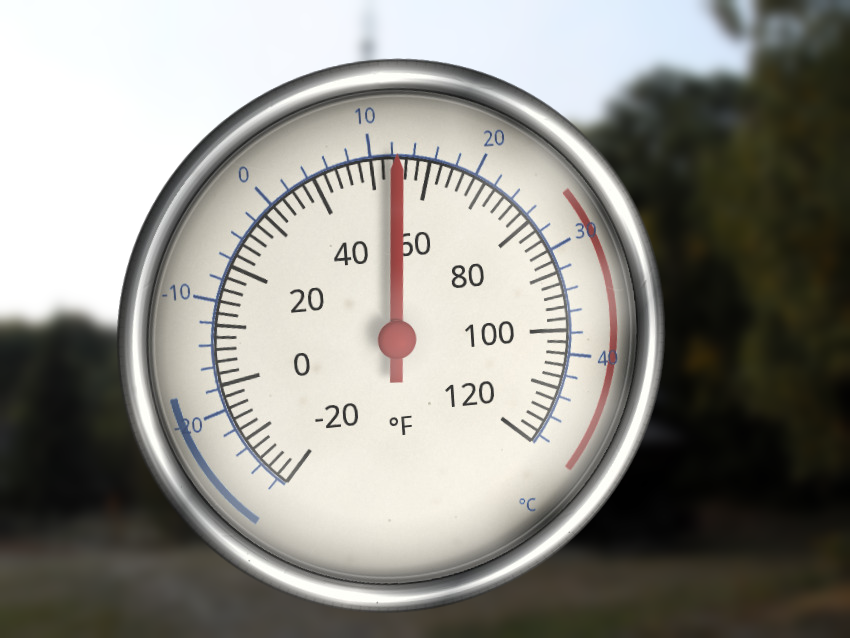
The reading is 54 °F
